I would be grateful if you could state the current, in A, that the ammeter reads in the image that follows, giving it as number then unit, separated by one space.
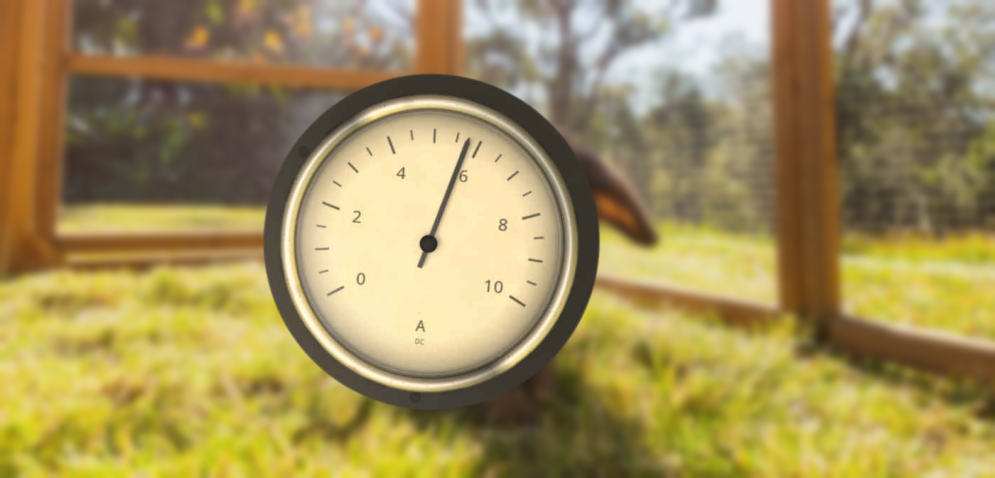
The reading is 5.75 A
